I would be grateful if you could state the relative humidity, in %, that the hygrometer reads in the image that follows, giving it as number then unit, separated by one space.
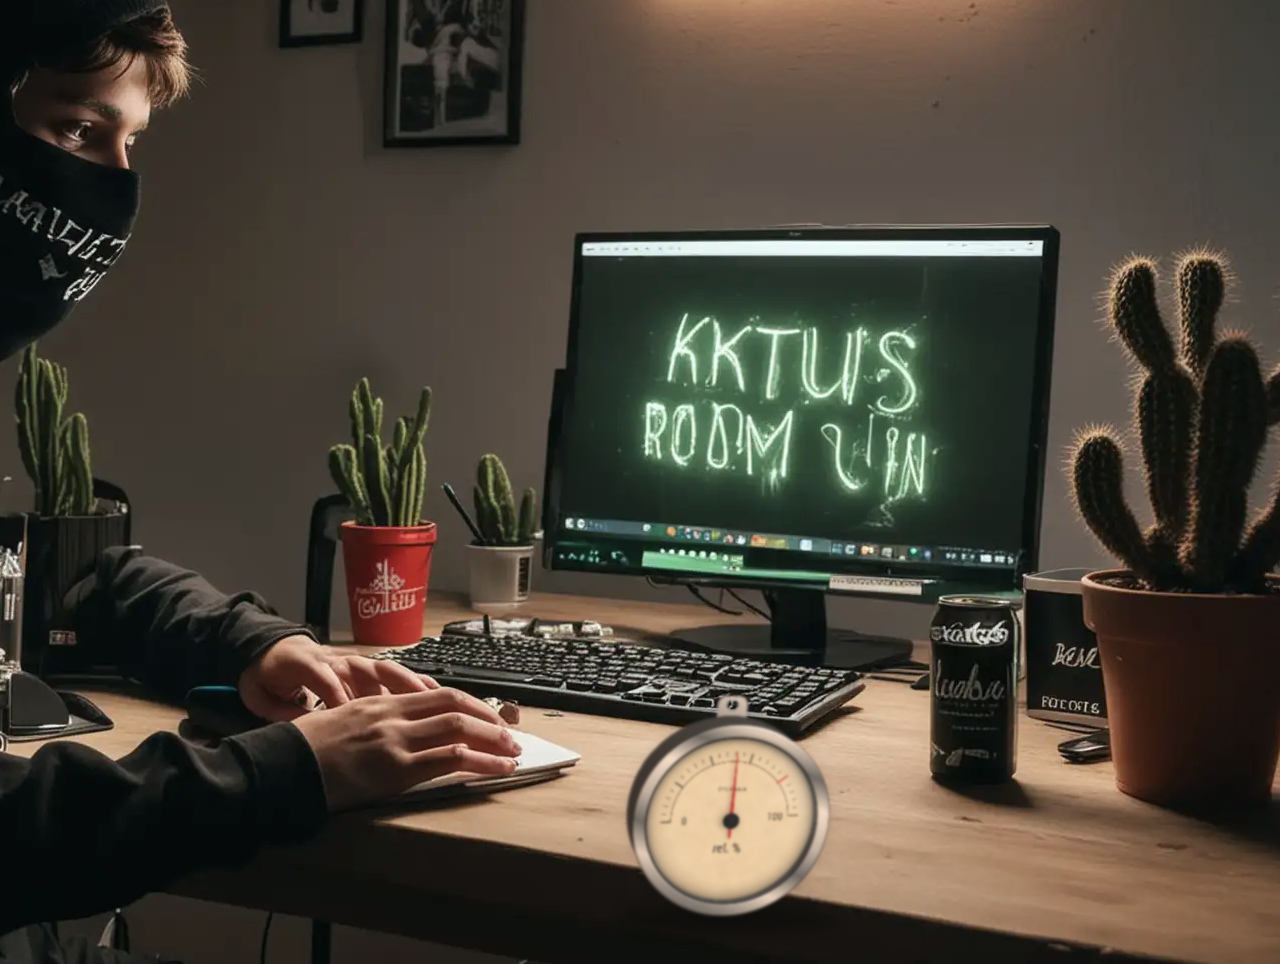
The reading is 52 %
